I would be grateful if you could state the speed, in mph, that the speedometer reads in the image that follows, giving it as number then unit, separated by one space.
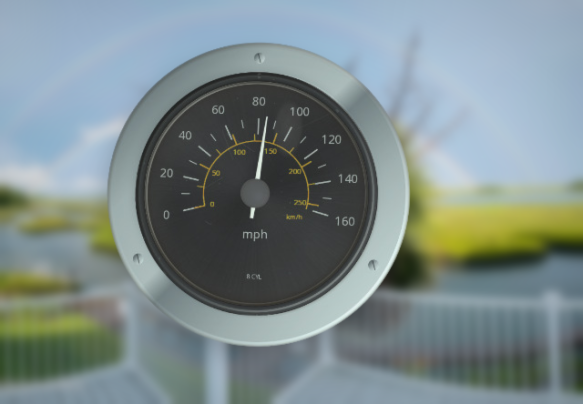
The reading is 85 mph
